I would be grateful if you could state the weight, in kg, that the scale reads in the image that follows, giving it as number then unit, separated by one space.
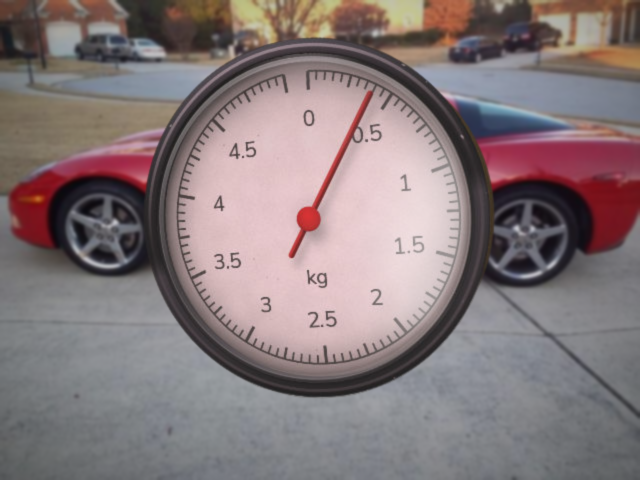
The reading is 0.4 kg
